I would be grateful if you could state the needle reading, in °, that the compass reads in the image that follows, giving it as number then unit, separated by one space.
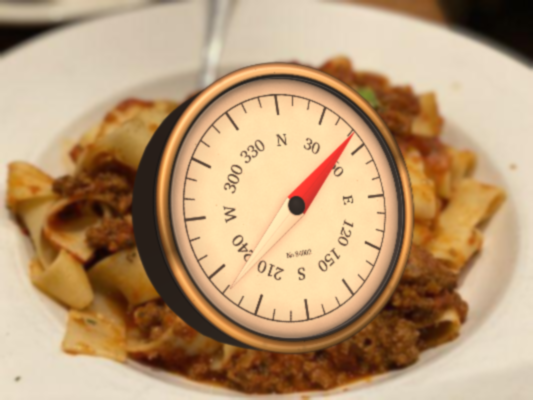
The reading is 50 °
